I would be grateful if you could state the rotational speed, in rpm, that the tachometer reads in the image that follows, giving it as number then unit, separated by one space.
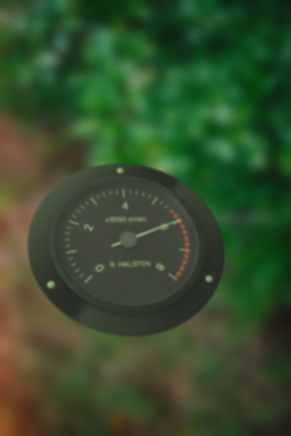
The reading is 6000 rpm
